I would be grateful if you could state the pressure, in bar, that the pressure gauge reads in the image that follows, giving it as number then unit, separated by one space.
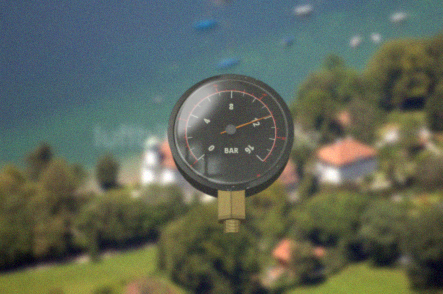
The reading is 12 bar
